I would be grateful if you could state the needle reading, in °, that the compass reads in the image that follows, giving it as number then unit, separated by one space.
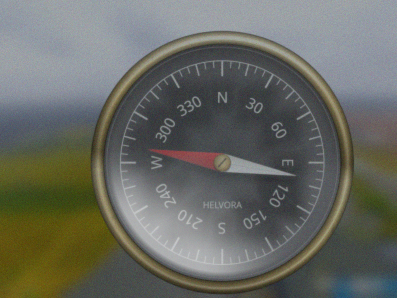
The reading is 280 °
